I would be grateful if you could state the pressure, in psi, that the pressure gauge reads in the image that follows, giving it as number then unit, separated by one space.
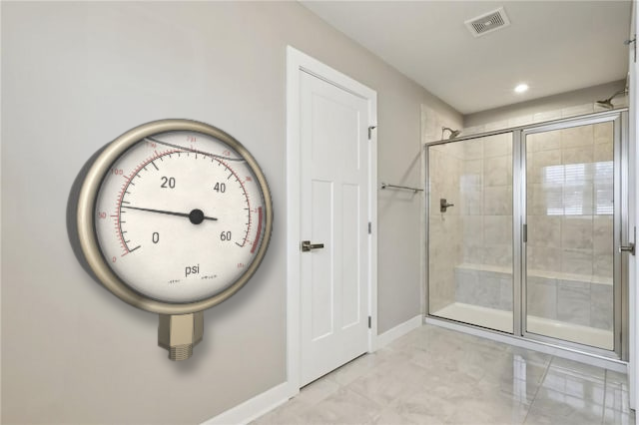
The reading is 9 psi
